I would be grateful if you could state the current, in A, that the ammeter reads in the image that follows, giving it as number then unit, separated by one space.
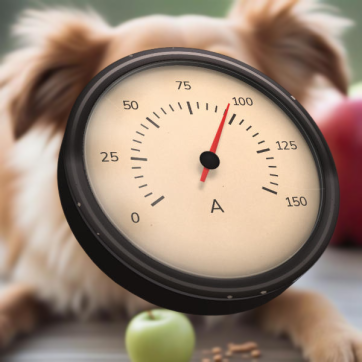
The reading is 95 A
